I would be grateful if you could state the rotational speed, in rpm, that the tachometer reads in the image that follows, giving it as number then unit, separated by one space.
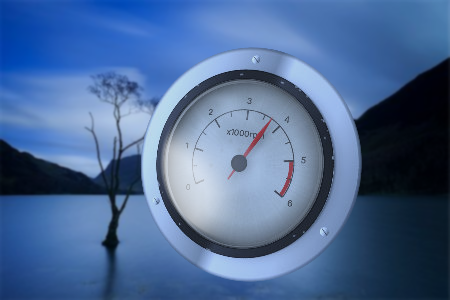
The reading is 3750 rpm
